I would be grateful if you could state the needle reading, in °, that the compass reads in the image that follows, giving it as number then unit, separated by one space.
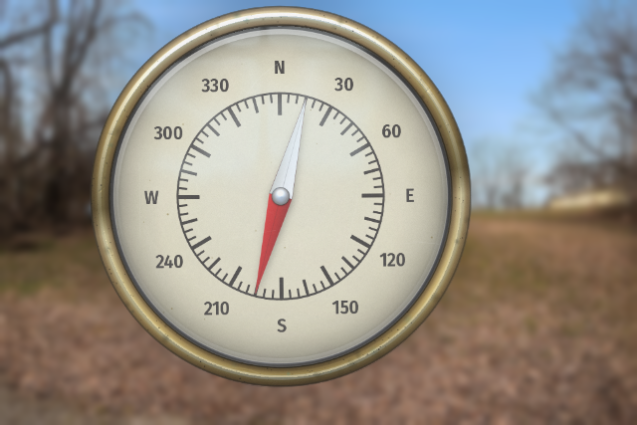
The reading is 195 °
